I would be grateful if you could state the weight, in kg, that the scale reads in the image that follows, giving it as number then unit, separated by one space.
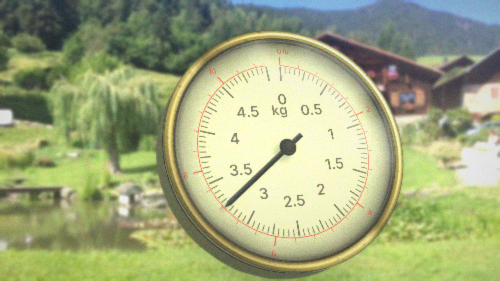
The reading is 3.25 kg
